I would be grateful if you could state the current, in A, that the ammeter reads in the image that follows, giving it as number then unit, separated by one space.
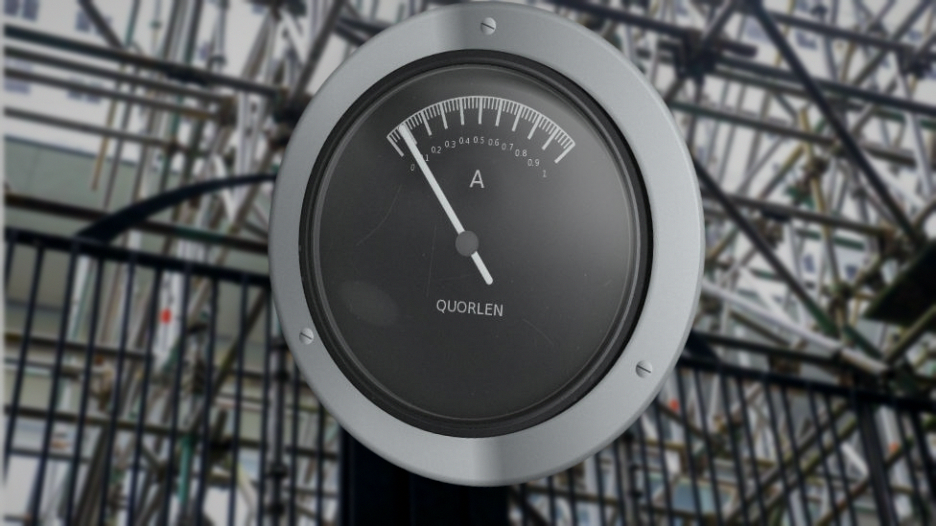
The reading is 0.1 A
